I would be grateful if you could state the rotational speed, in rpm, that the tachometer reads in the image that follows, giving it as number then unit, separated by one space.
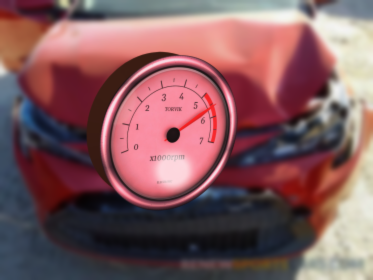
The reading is 5500 rpm
